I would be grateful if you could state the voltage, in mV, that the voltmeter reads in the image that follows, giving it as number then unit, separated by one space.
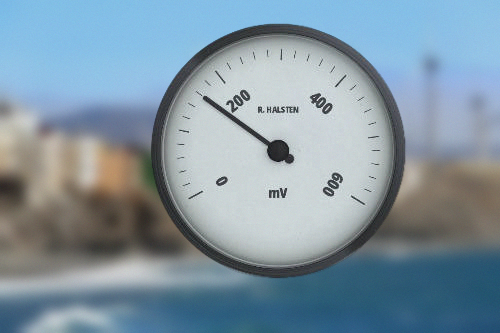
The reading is 160 mV
